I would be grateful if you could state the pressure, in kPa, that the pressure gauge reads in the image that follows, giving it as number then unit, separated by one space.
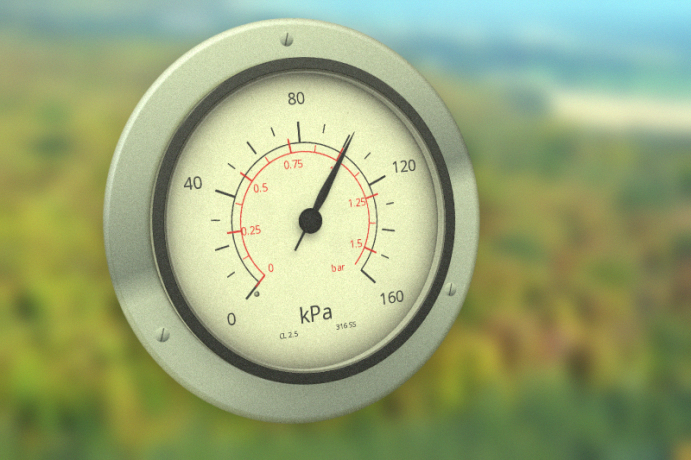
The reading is 100 kPa
